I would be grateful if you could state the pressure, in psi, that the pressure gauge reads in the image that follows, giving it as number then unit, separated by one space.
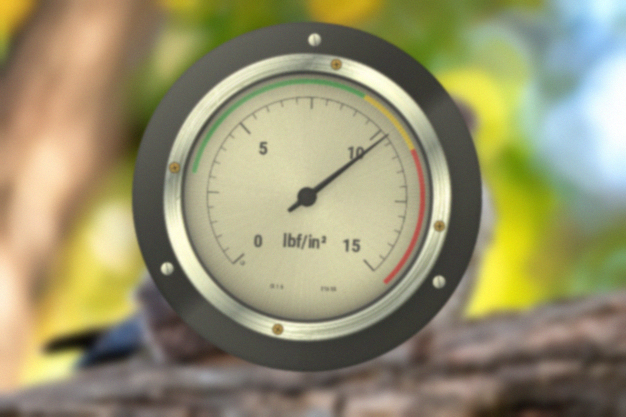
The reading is 10.25 psi
